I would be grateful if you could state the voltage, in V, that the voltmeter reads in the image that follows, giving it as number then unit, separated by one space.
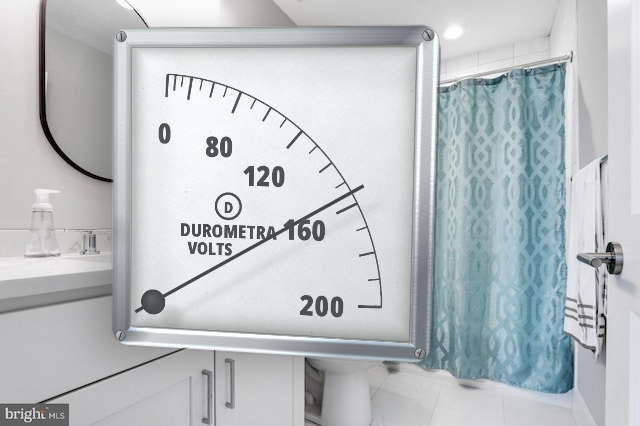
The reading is 155 V
